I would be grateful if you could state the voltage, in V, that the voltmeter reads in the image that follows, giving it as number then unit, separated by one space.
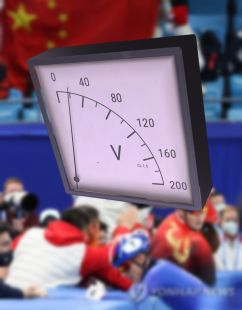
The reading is 20 V
